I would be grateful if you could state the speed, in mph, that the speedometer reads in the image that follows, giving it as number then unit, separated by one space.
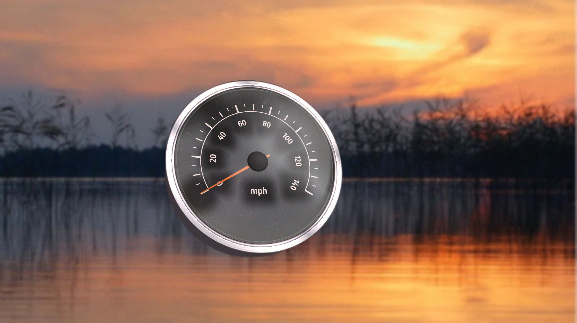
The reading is 0 mph
